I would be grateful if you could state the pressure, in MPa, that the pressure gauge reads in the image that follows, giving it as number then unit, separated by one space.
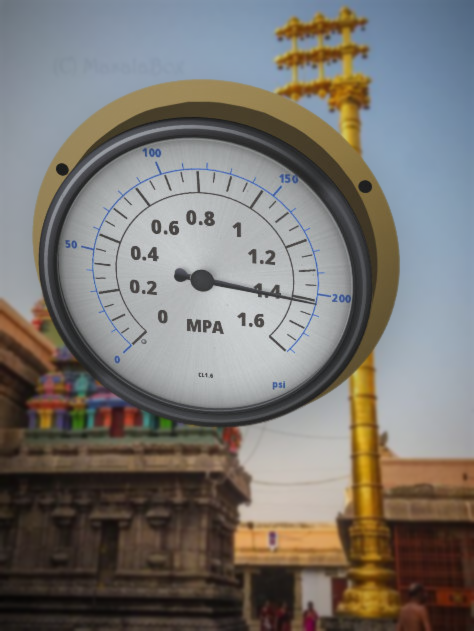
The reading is 1.4 MPa
